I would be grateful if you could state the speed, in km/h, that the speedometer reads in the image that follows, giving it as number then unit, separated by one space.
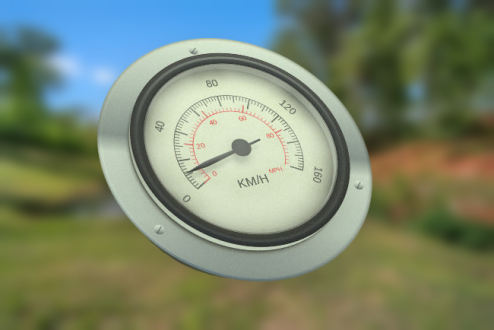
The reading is 10 km/h
